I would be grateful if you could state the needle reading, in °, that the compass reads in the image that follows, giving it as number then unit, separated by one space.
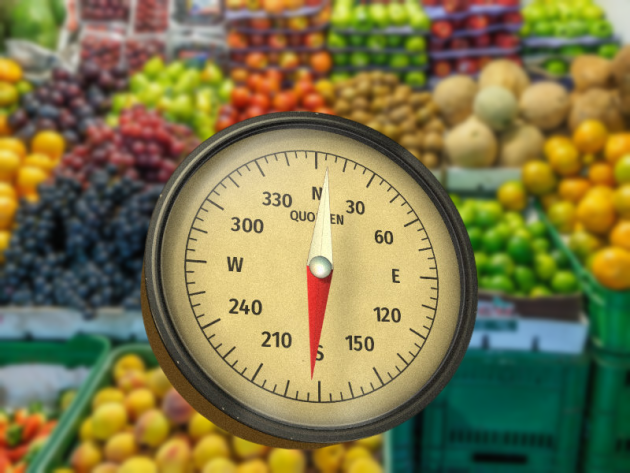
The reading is 185 °
